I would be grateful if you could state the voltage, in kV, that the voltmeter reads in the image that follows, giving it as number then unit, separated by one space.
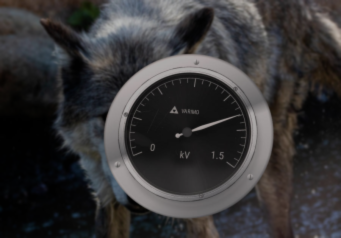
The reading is 1.15 kV
